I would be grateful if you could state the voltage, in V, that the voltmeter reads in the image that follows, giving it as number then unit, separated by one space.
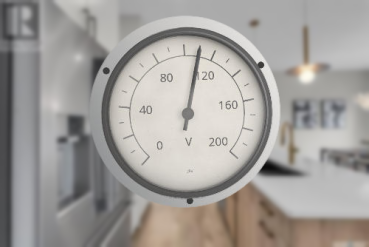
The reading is 110 V
